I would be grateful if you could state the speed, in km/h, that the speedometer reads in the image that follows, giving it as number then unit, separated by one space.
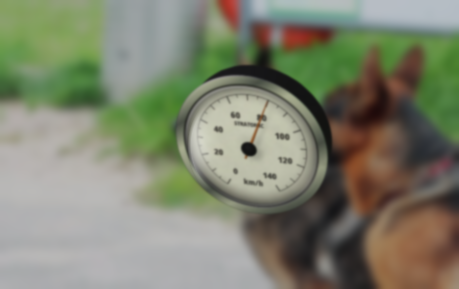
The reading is 80 km/h
